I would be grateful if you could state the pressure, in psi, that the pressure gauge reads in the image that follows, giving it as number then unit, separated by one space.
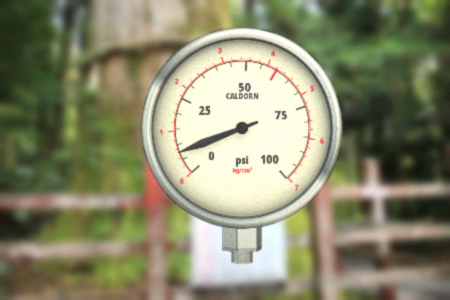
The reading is 7.5 psi
